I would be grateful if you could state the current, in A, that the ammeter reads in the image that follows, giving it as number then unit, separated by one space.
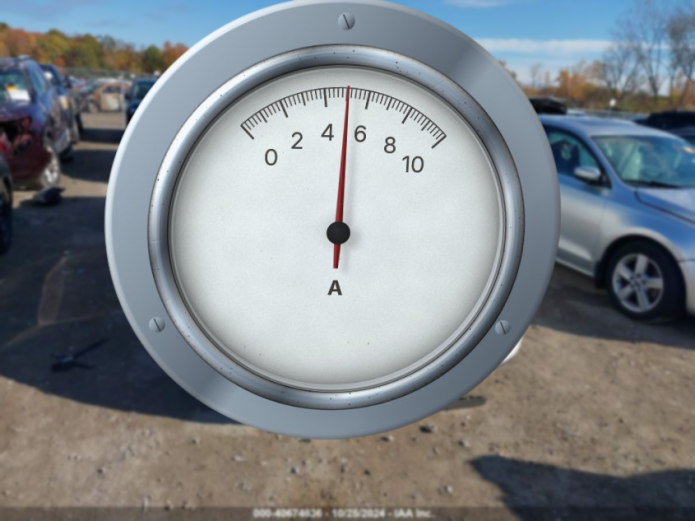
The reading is 5 A
